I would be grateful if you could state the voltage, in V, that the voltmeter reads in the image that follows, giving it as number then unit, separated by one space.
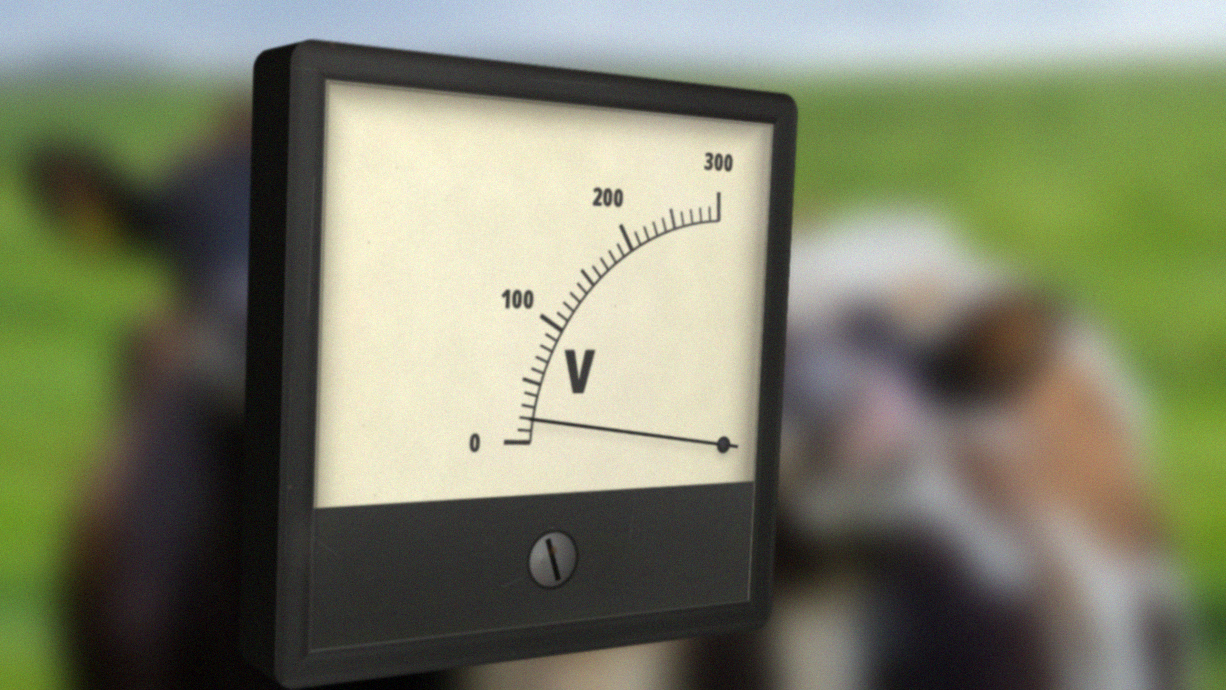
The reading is 20 V
